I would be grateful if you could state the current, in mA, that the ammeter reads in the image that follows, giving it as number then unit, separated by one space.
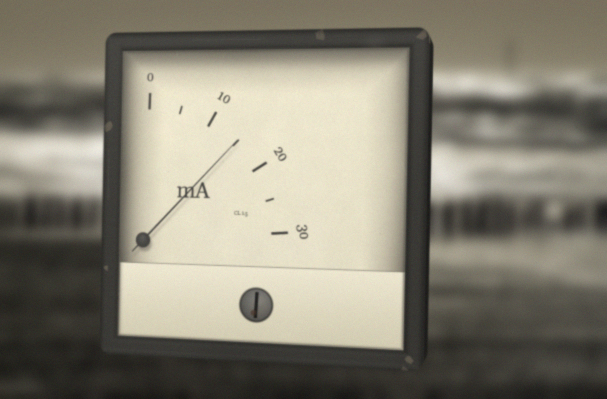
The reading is 15 mA
